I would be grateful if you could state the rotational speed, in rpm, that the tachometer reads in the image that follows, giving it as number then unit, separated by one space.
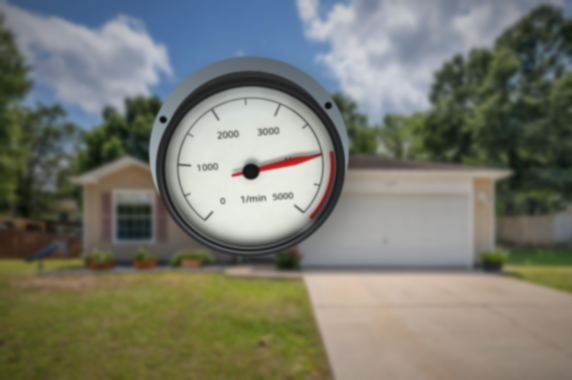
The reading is 4000 rpm
